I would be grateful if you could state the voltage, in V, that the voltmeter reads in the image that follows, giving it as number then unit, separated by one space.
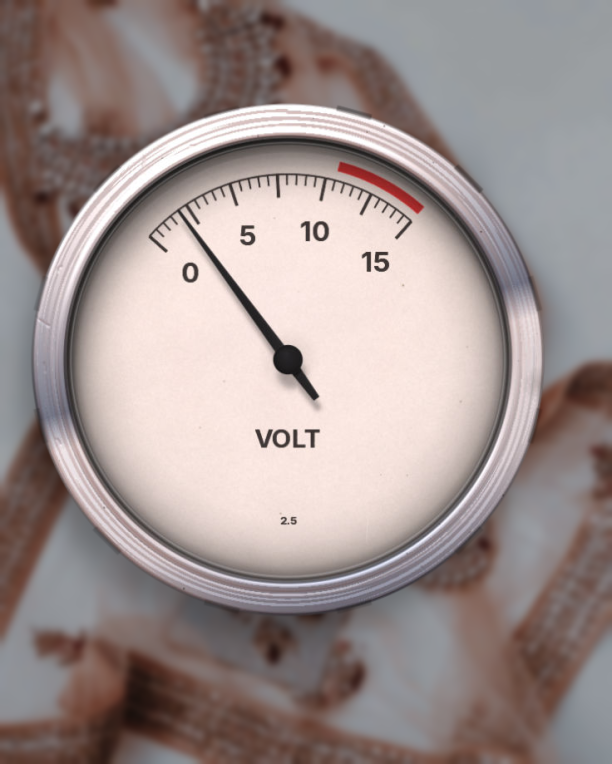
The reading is 2 V
